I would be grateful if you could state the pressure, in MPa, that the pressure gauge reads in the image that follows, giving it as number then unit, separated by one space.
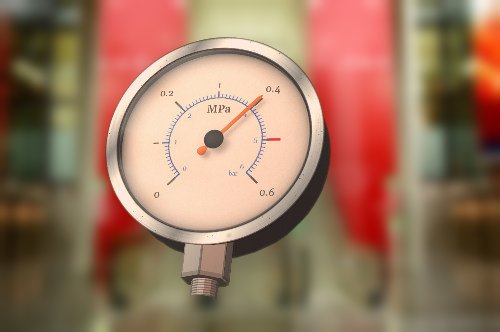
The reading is 0.4 MPa
